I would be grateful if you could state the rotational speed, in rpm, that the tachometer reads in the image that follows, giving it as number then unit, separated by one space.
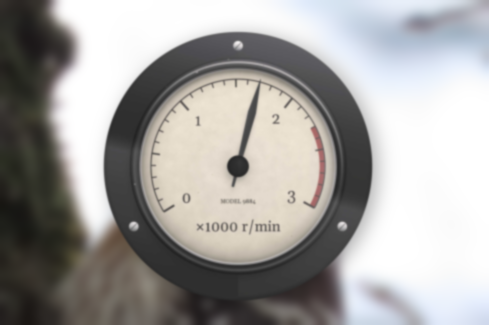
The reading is 1700 rpm
